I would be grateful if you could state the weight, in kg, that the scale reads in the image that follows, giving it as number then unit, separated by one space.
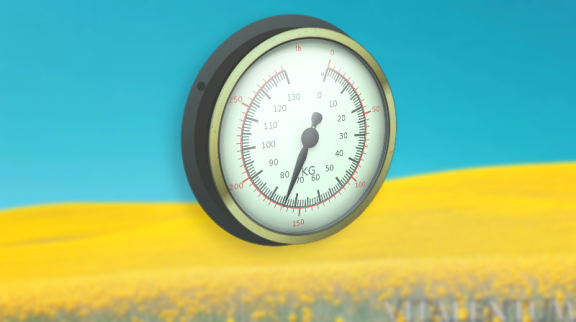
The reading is 75 kg
